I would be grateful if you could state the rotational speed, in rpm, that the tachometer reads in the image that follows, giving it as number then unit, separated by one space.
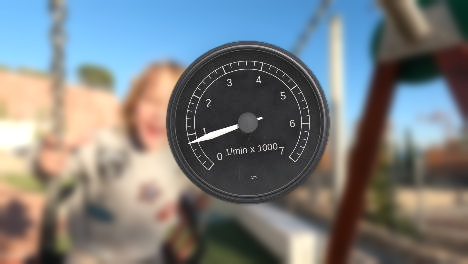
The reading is 800 rpm
